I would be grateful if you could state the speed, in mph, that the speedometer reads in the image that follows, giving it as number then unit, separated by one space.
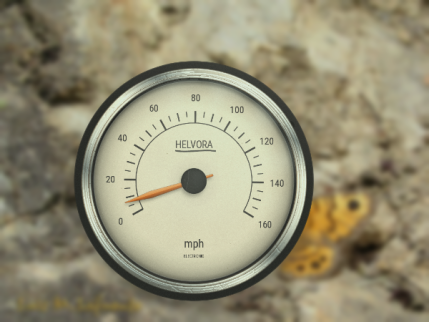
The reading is 7.5 mph
